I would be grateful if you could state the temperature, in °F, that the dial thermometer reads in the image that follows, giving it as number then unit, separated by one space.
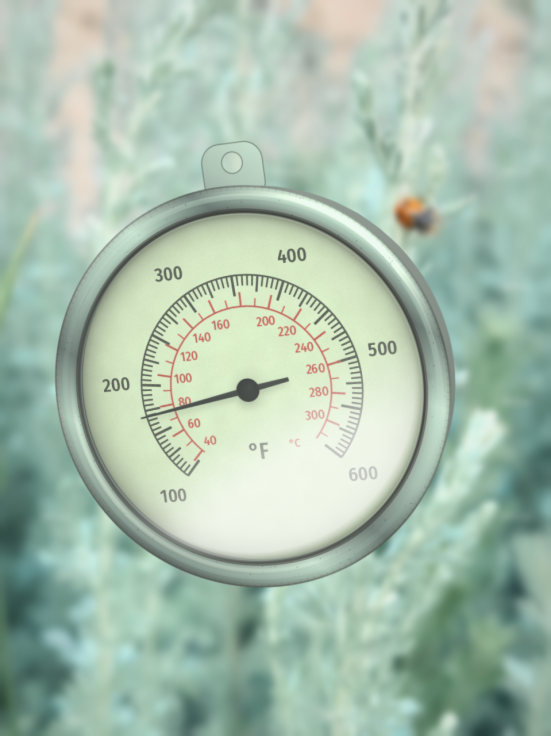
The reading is 170 °F
